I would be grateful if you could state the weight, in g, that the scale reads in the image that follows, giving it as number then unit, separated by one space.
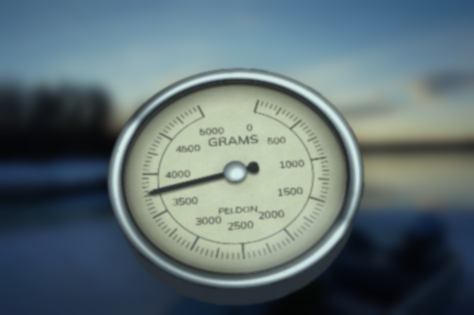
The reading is 3750 g
